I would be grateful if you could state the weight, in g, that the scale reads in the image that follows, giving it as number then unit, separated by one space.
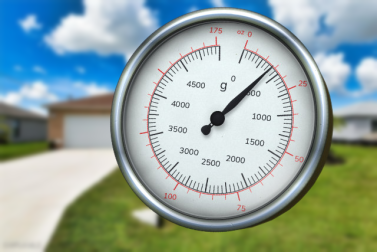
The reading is 400 g
